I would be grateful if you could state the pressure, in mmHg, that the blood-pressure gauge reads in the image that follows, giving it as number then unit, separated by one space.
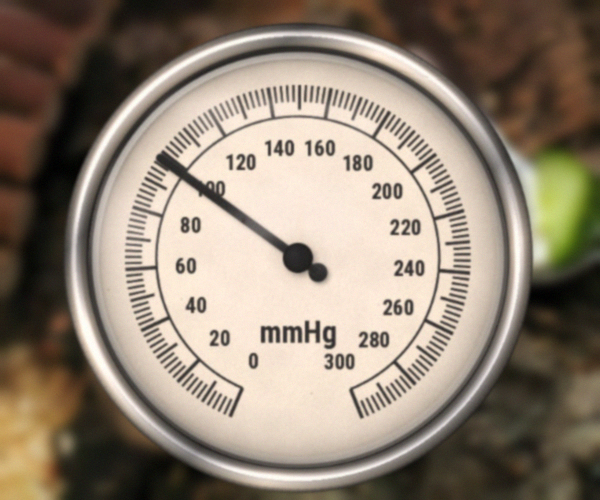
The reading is 98 mmHg
